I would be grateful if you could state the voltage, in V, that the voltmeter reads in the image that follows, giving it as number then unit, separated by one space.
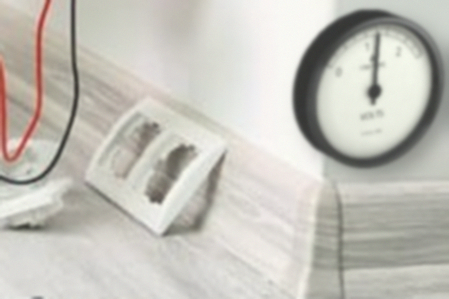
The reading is 1.25 V
